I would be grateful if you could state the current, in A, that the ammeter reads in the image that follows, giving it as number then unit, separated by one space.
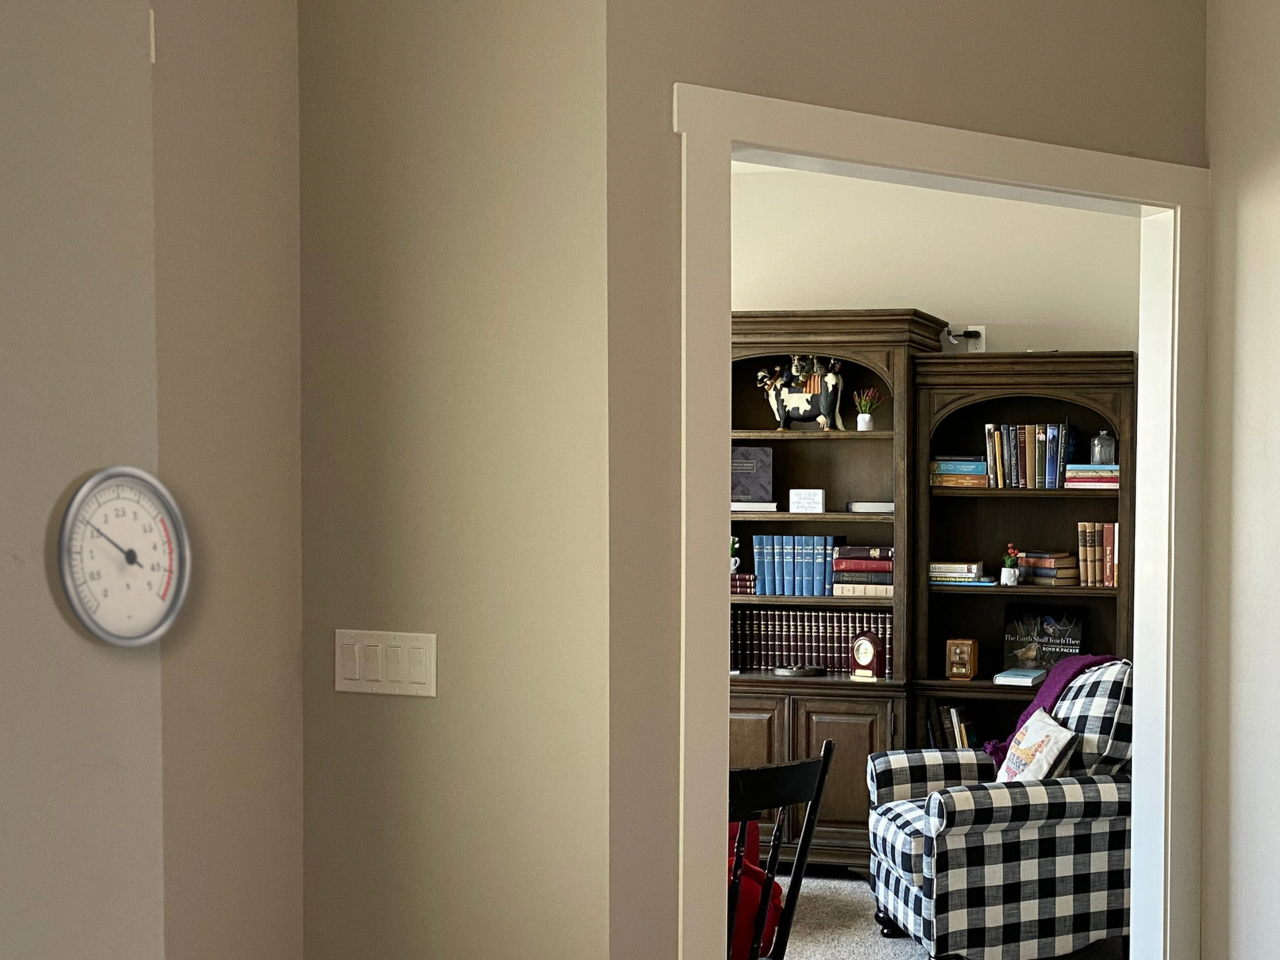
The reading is 1.5 A
